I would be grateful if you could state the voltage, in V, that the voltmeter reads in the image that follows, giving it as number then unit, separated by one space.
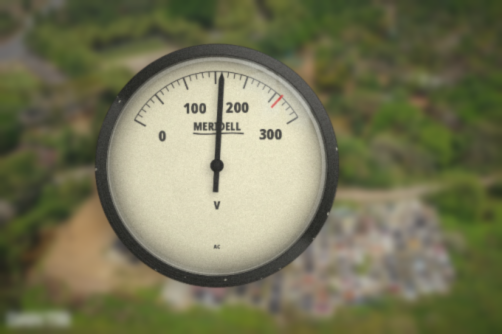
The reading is 160 V
